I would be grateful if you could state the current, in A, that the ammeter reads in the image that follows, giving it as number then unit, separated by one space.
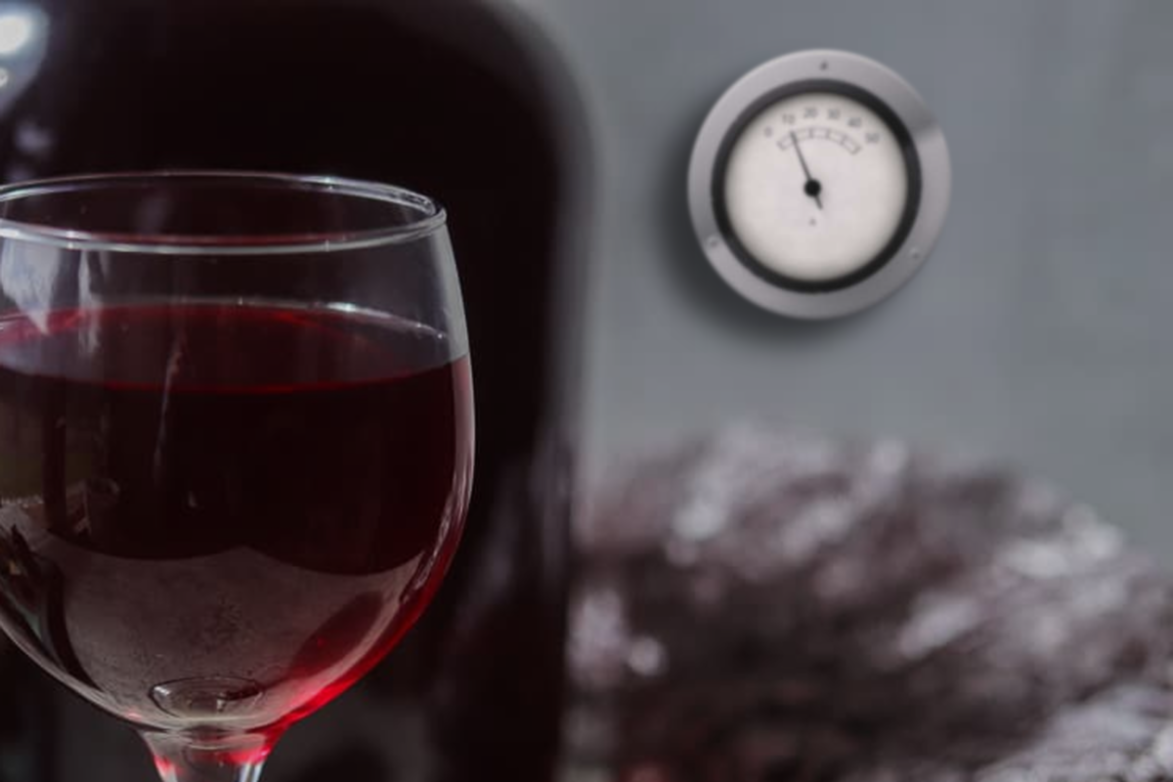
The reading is 10 A
